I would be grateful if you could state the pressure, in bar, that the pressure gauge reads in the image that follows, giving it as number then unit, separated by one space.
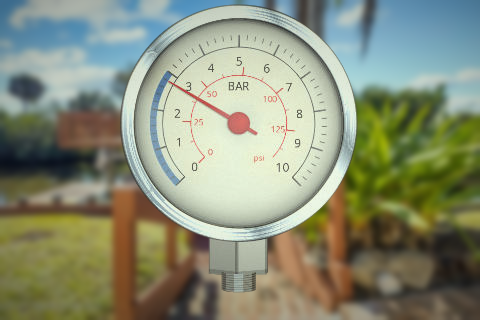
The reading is 2.8 bar
